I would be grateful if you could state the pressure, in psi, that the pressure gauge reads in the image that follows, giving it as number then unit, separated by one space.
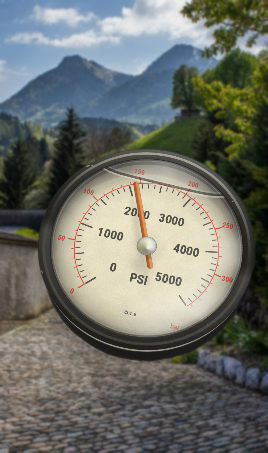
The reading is 2100 psi
